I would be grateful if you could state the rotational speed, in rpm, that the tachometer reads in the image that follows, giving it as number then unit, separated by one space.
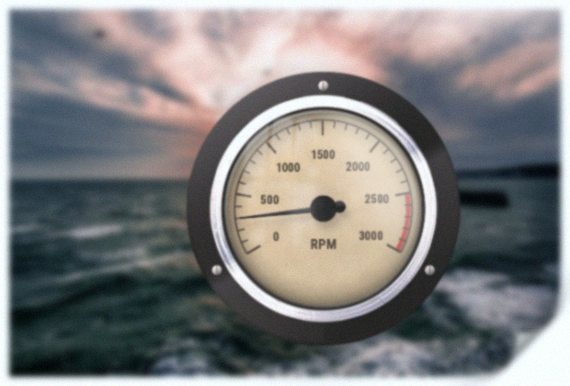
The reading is 300 rpm
